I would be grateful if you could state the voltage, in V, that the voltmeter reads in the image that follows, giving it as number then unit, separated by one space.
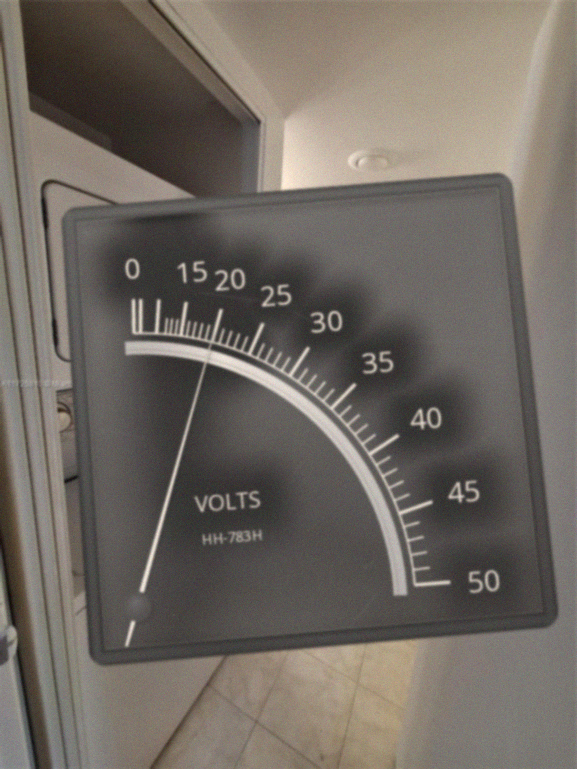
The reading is 20 V
